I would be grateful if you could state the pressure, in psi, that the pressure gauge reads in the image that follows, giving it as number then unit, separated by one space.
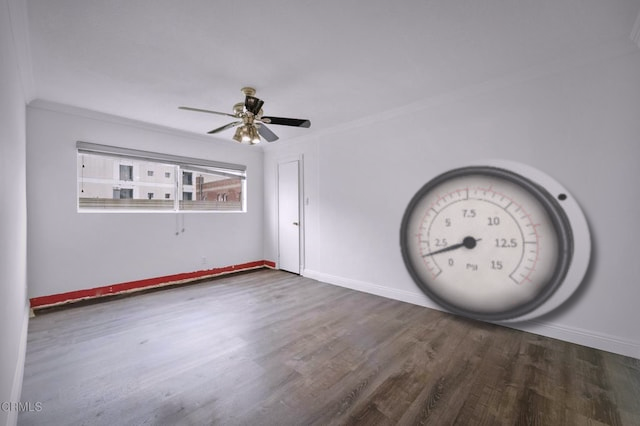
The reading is 1.5 psi
